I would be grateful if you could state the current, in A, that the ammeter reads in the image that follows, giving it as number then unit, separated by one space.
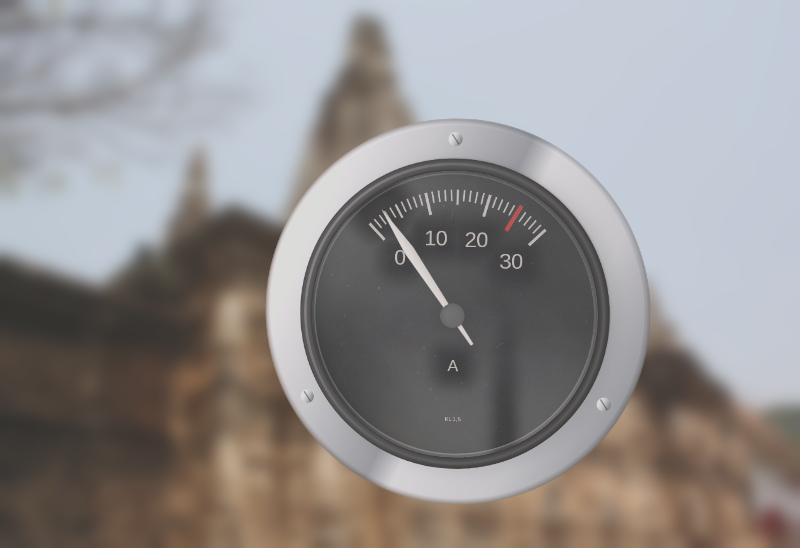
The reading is 3 A
